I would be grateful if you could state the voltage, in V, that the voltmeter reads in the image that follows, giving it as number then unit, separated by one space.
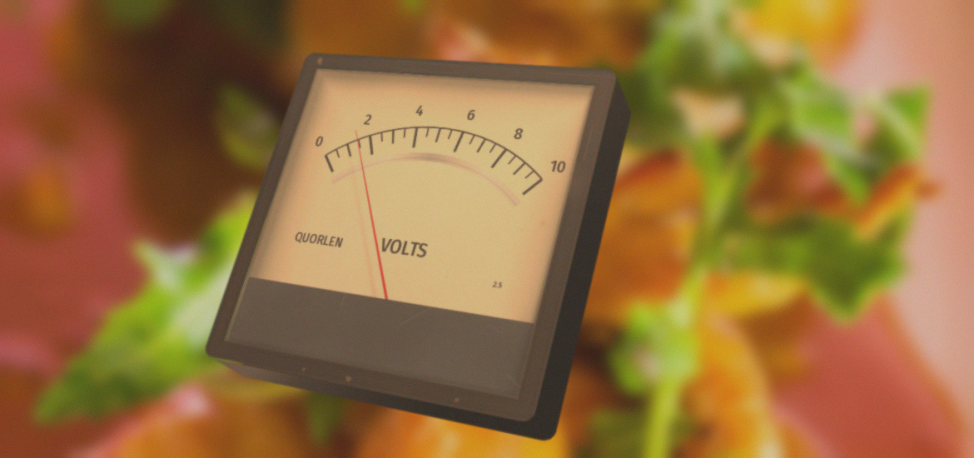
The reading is 1.5 V
